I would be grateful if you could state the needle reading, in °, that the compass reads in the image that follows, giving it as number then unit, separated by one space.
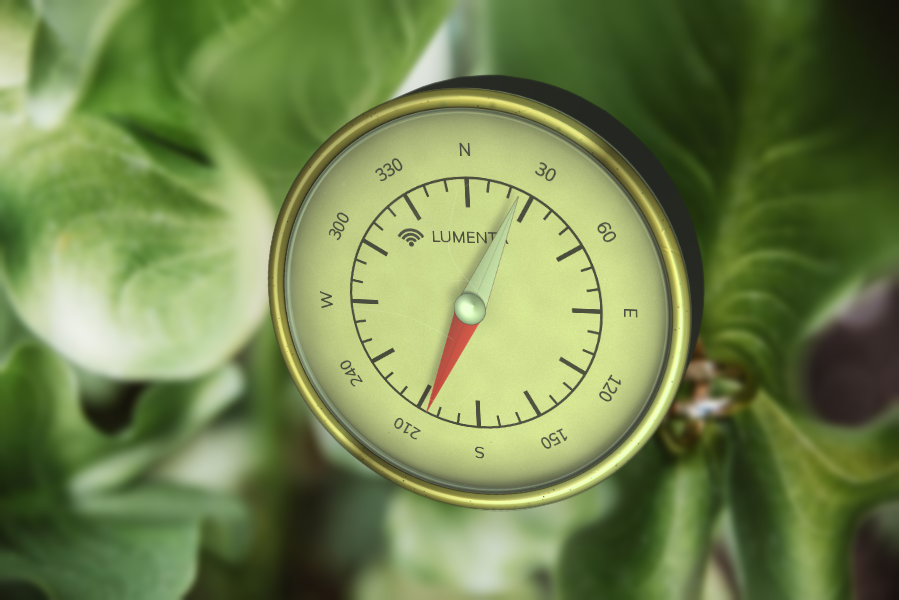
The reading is 205 °
